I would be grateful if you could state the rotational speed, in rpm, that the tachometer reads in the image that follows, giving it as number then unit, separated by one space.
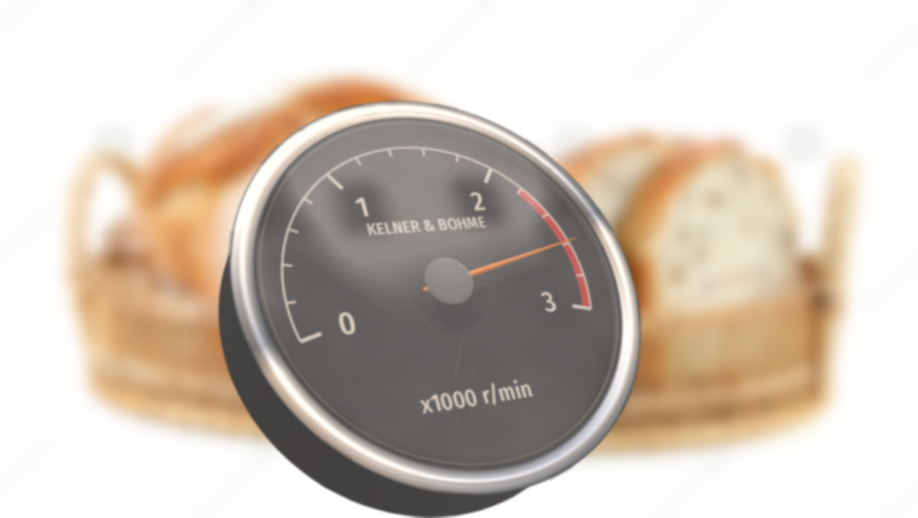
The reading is 2600 rpm
